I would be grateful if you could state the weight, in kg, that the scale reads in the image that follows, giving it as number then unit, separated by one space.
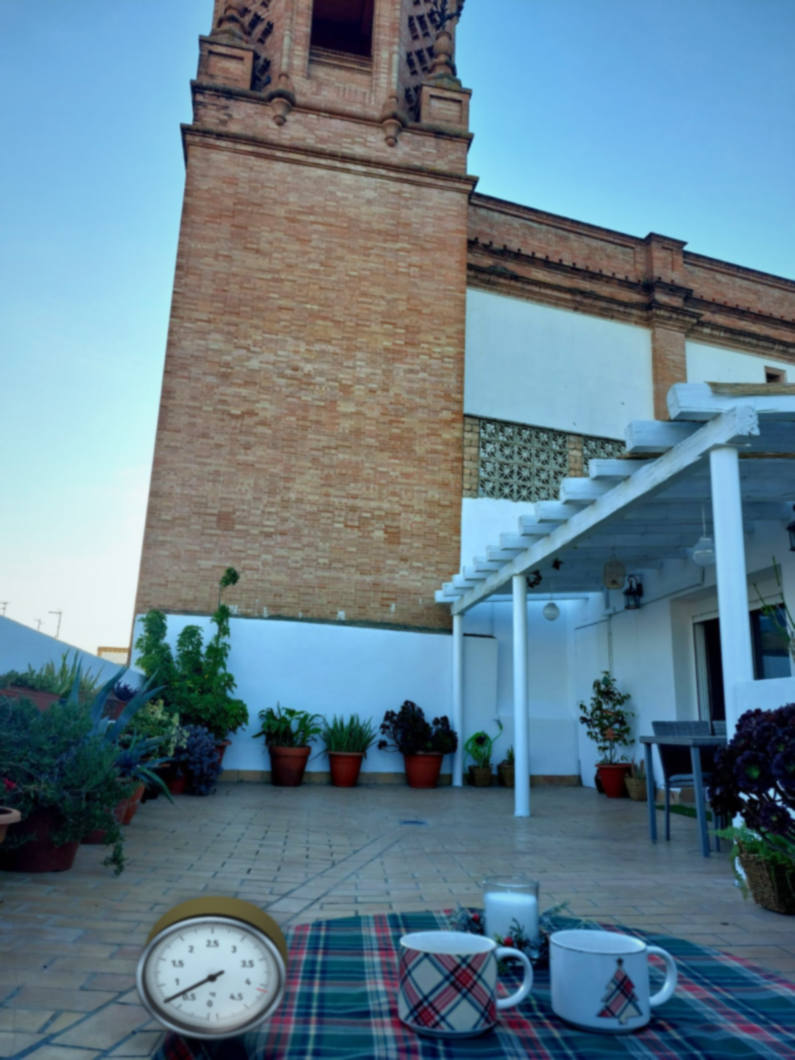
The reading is 0.75 kg
